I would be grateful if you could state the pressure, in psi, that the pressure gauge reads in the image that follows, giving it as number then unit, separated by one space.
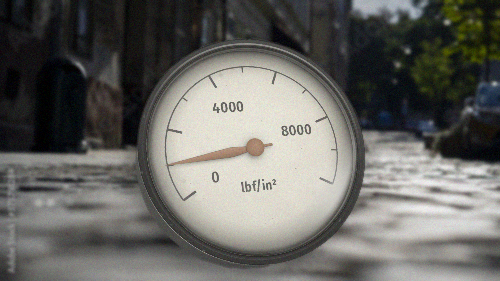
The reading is 1000 psi
